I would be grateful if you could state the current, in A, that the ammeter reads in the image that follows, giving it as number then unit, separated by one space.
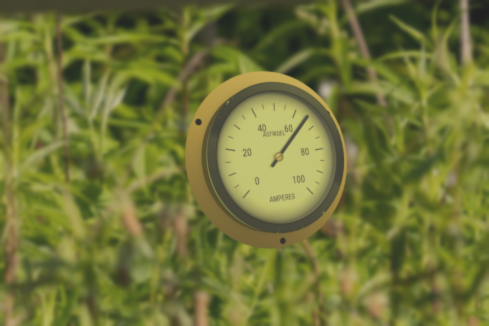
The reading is 65 A
